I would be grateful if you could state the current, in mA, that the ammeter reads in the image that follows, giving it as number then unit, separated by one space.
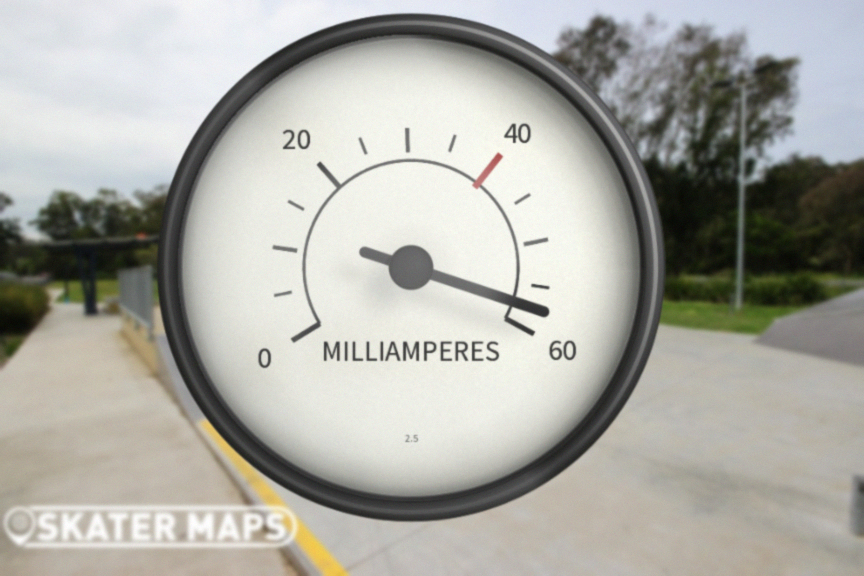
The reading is 57.5 mA
